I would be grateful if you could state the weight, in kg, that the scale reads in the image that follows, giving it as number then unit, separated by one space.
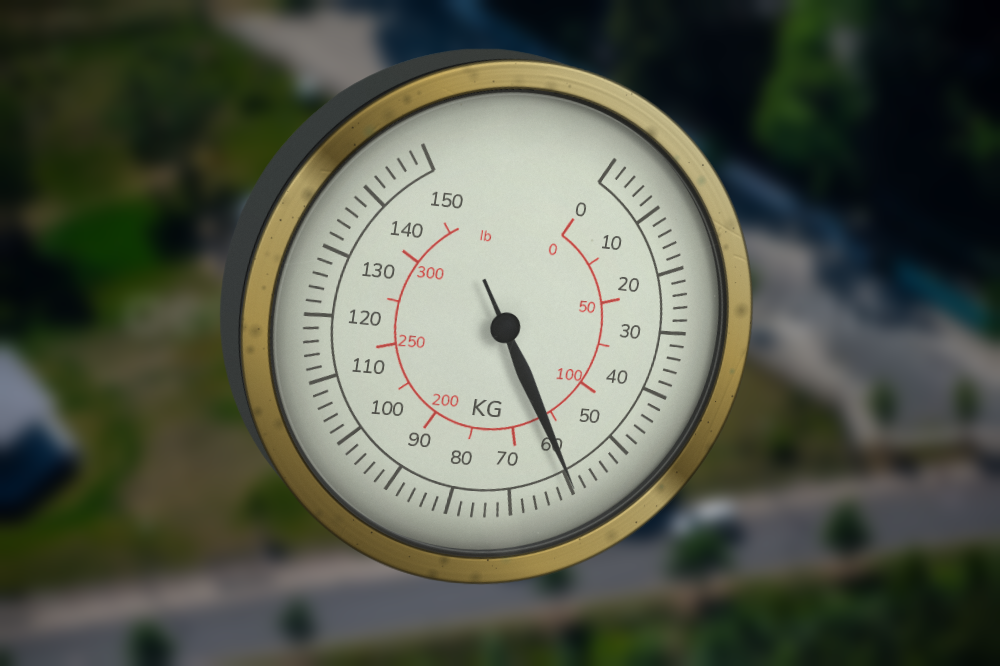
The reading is 60 kg
